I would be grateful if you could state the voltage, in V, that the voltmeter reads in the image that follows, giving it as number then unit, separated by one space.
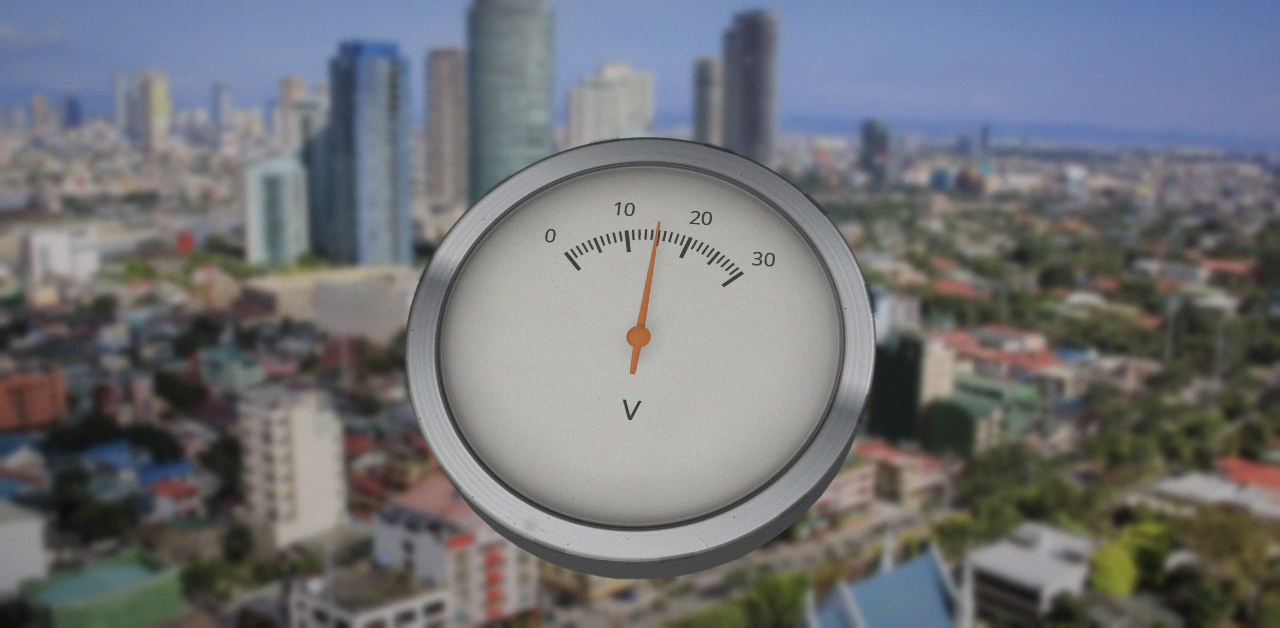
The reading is 15 V
